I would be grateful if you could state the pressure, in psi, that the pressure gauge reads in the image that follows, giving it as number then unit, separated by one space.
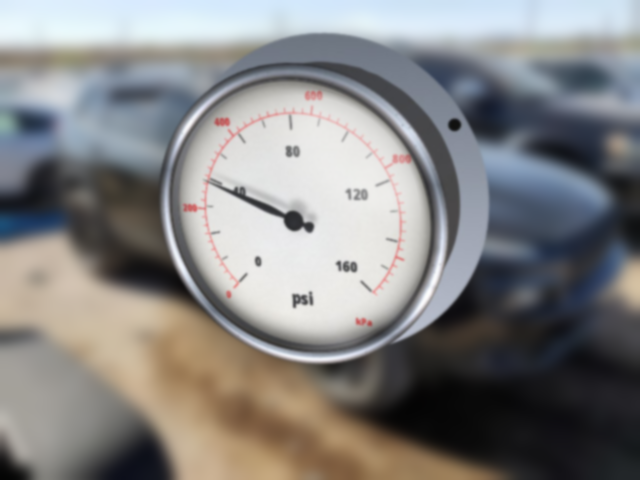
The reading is 40 psi
